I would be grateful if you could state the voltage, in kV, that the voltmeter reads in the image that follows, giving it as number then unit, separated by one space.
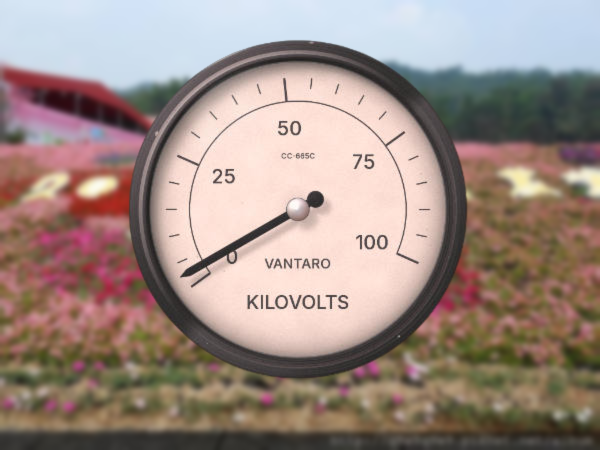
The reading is 2.5 kV
